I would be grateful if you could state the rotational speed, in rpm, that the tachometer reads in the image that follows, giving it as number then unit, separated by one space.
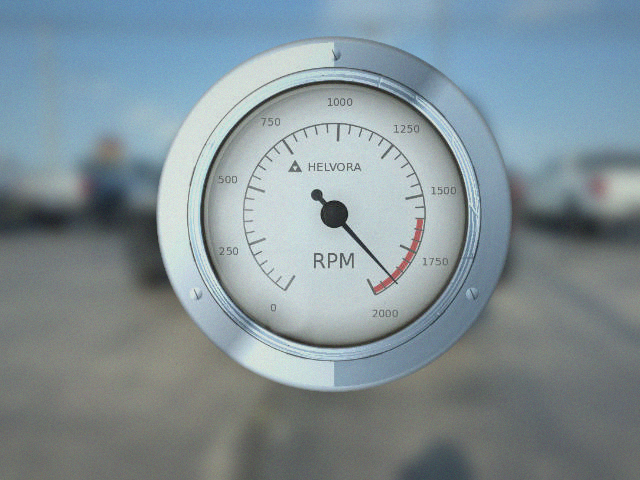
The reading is 1900 rpm
